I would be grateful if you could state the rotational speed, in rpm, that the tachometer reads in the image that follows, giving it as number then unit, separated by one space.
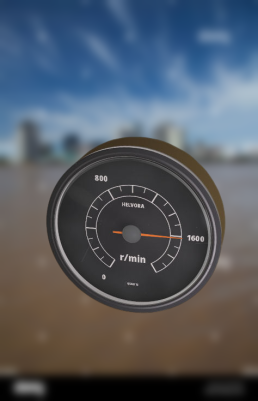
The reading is 1600 rpm
